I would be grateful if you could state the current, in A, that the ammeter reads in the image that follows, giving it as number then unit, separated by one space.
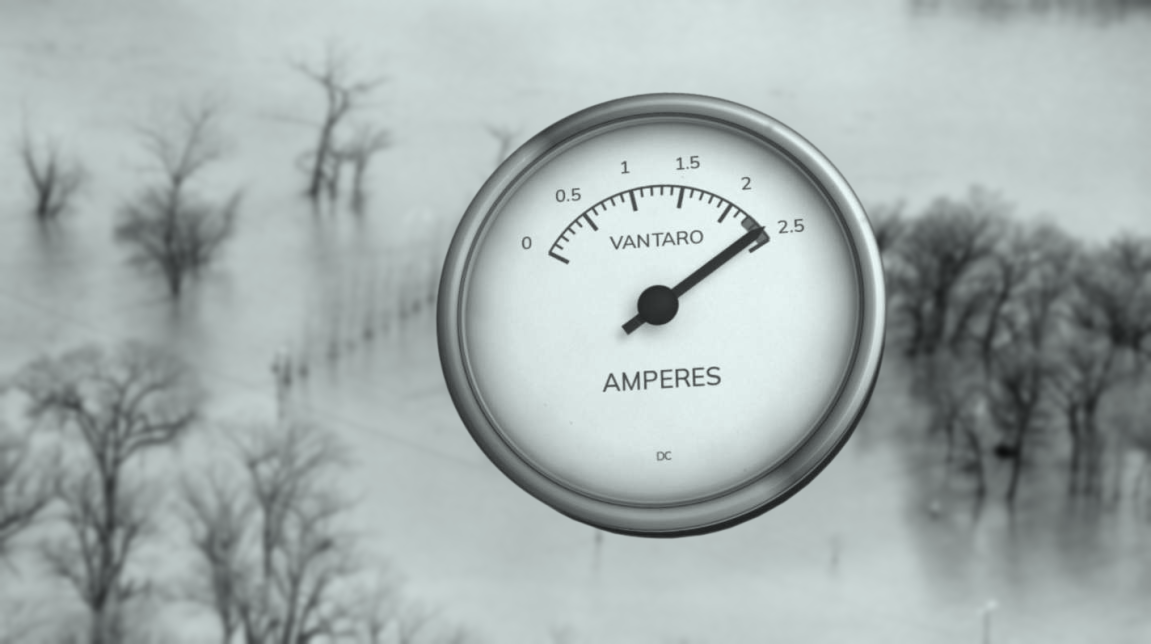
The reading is 2.4 A
